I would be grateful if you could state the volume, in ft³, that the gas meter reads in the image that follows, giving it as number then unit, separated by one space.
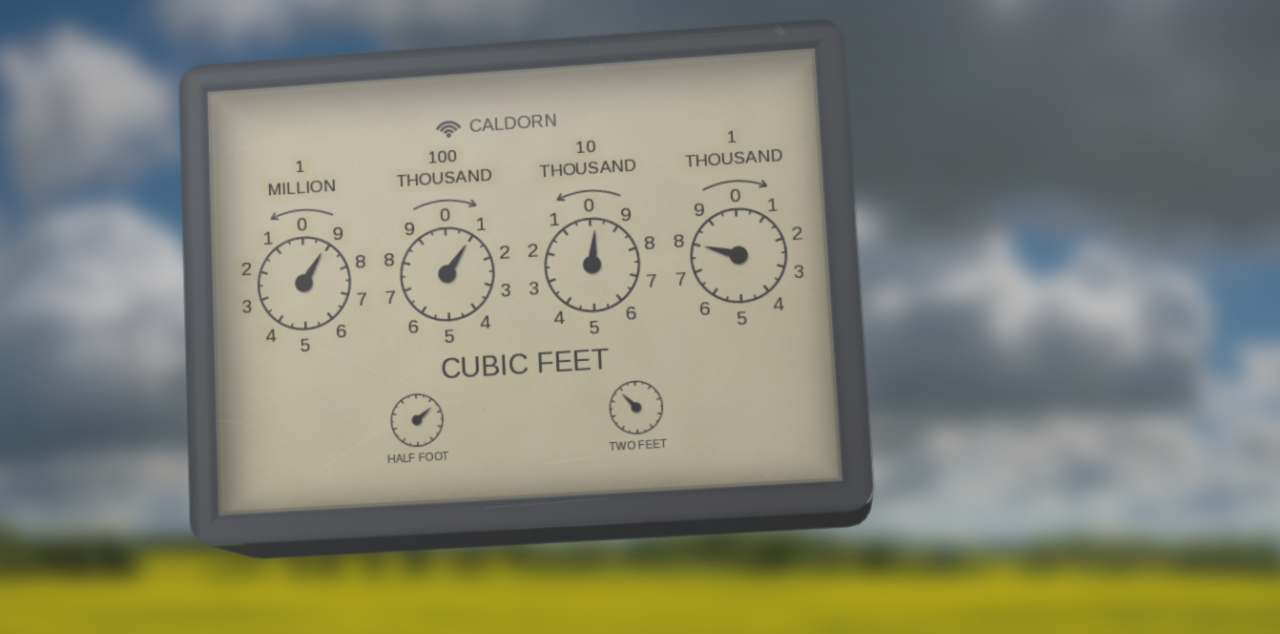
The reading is 909800 ft³
